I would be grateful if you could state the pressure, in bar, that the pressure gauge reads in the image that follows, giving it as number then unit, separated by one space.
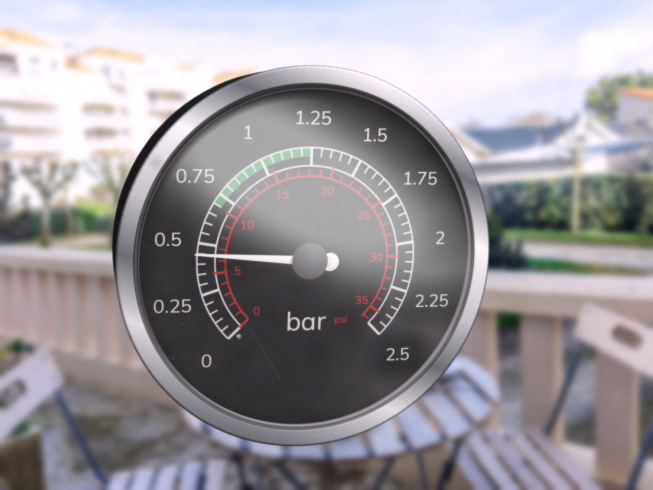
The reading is 0.45 bar
